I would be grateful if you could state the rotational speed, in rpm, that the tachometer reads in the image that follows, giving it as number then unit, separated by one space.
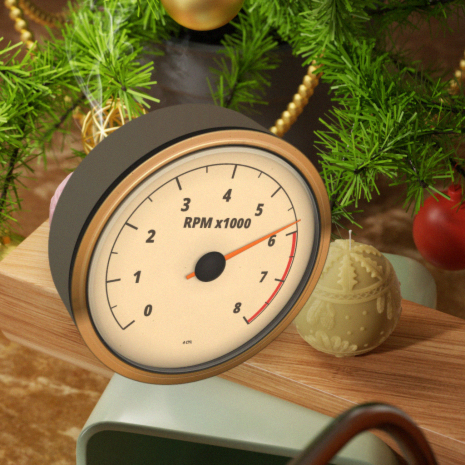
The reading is 5750 rpm
